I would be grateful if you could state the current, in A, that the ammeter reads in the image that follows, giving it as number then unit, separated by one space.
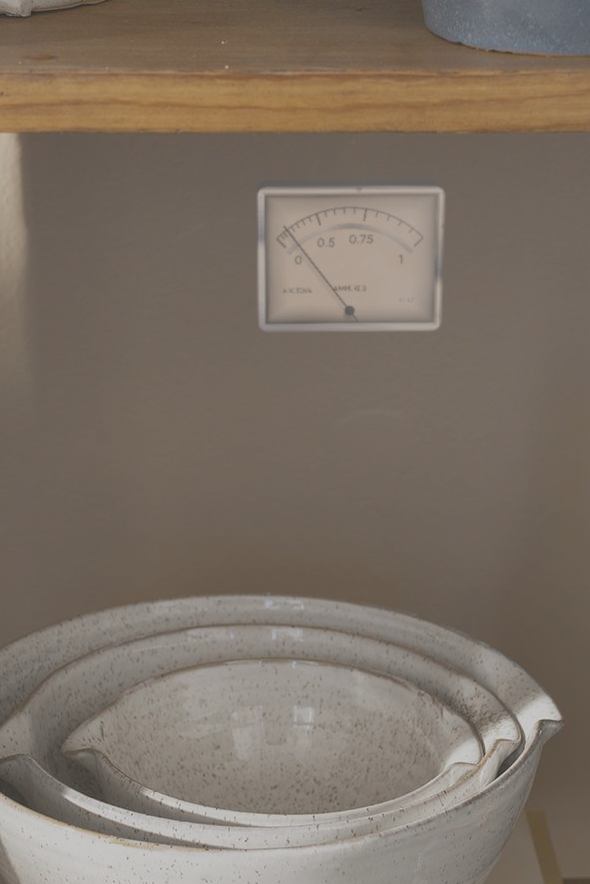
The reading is 0.25 A
